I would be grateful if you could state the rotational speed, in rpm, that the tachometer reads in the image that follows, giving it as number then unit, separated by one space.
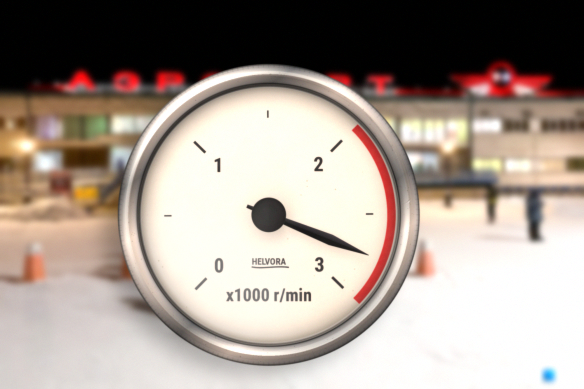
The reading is 2750 rpm
